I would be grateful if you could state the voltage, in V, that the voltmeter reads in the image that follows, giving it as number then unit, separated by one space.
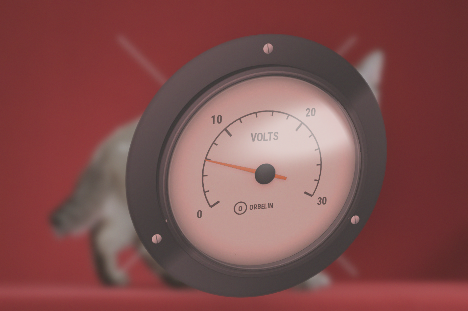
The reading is 6 V
